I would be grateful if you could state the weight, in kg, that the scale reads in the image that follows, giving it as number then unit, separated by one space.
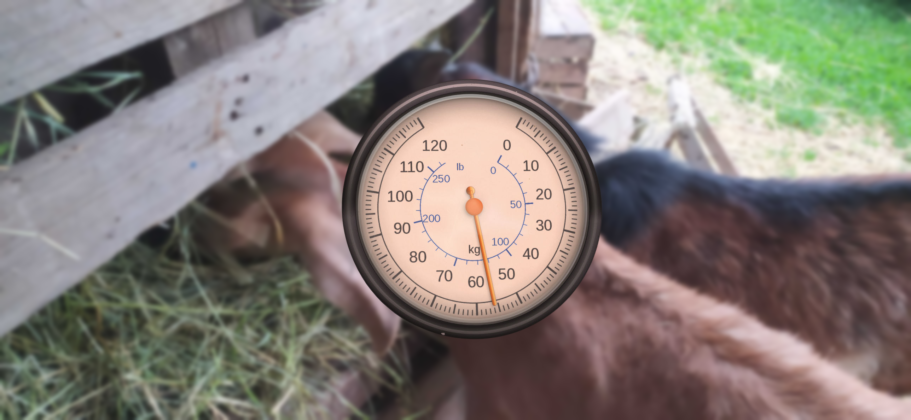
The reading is 56 kg
